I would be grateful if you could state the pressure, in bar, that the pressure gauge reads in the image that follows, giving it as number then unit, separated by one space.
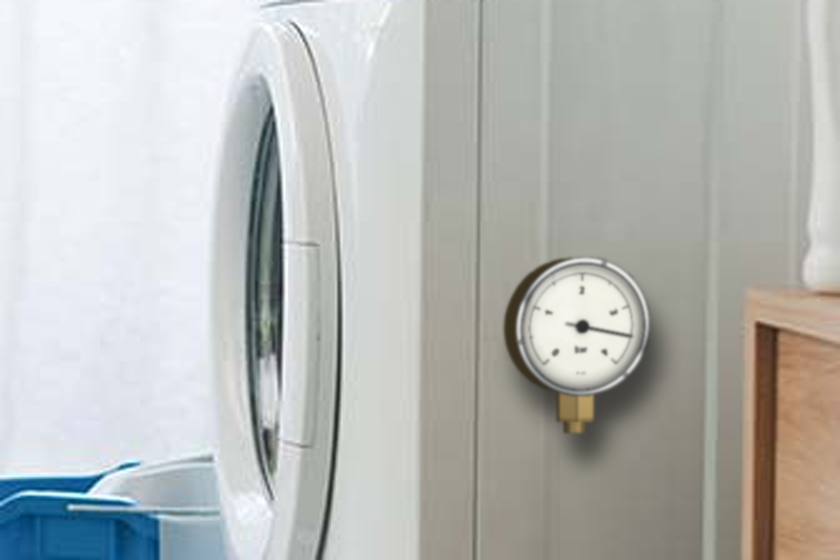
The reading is 3.5 bar
